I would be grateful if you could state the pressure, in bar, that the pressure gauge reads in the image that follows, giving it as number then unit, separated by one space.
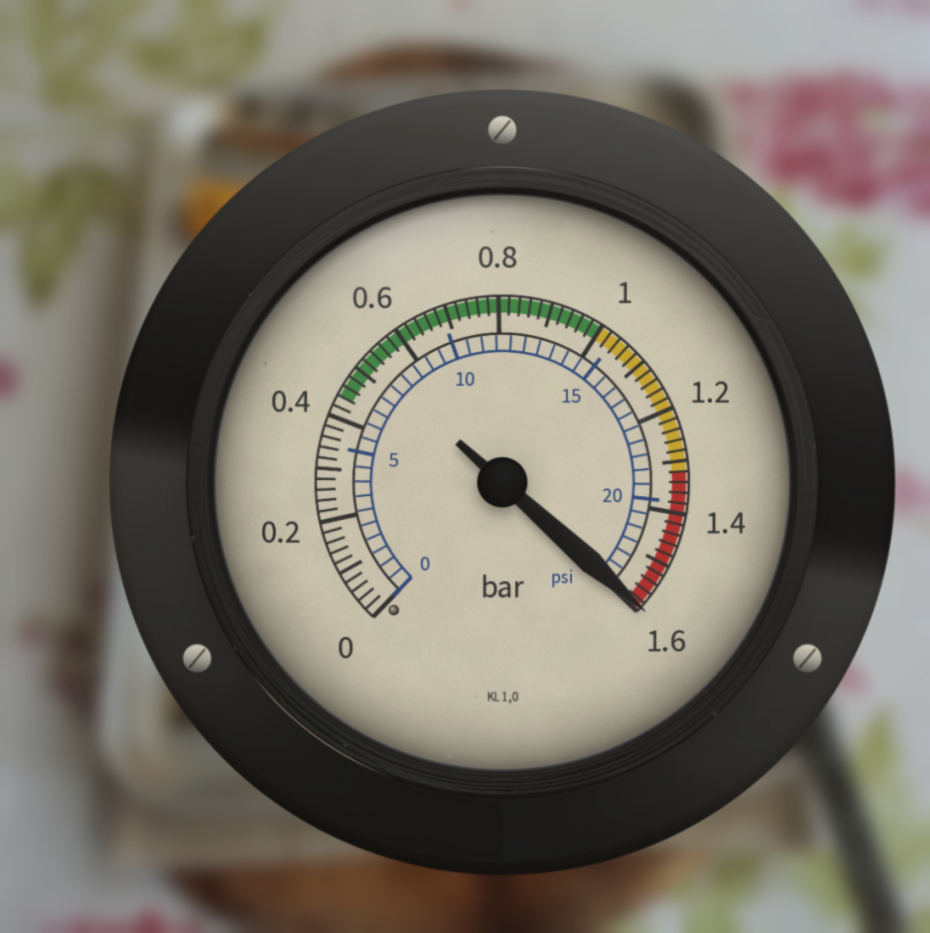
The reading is 1.59 bar
